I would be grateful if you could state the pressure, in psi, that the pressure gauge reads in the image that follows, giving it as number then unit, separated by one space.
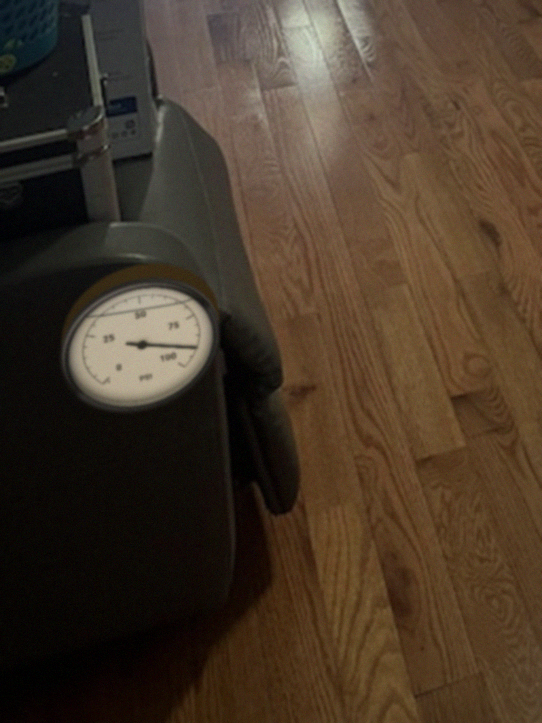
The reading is 90 psi
